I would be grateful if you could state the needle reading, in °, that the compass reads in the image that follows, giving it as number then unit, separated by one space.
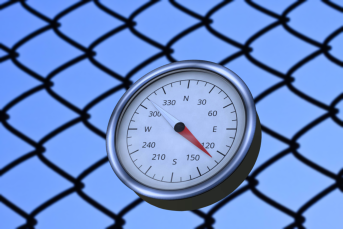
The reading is 130 °
